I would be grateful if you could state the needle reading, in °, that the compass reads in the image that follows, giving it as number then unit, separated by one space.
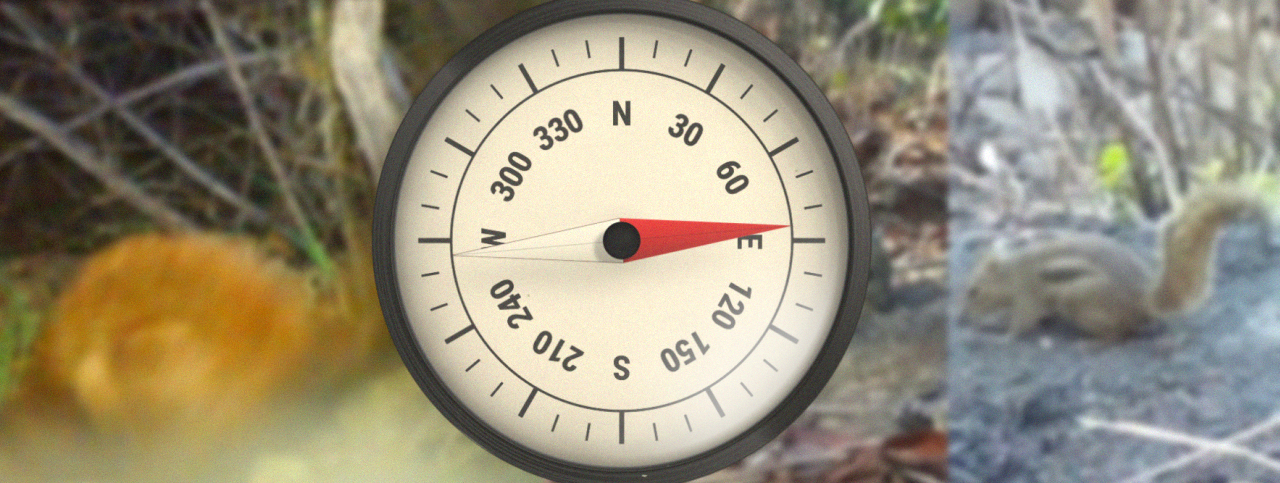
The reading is 85 °
